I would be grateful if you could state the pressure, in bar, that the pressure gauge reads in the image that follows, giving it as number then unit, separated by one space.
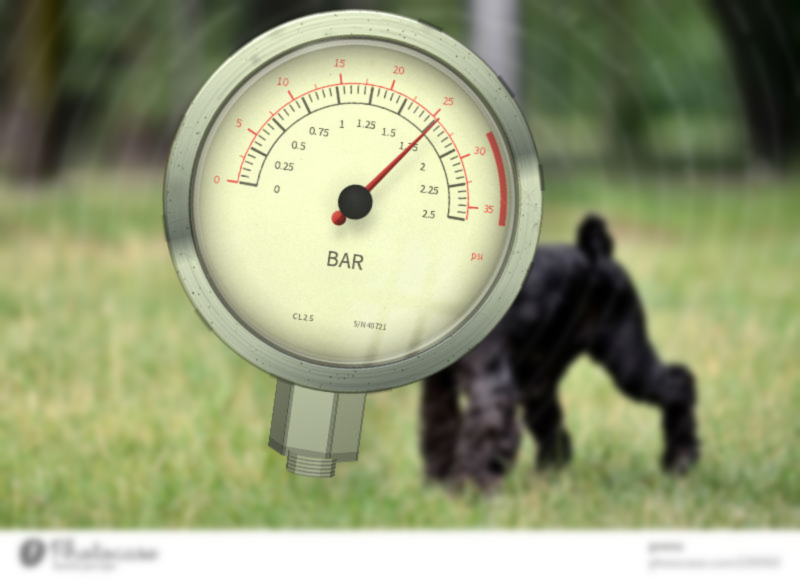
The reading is 1.75 bar
